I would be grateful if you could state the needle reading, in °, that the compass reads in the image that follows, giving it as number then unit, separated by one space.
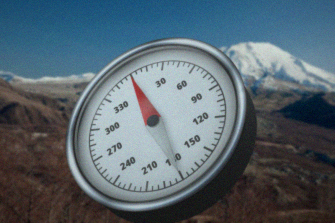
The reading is 0 °
